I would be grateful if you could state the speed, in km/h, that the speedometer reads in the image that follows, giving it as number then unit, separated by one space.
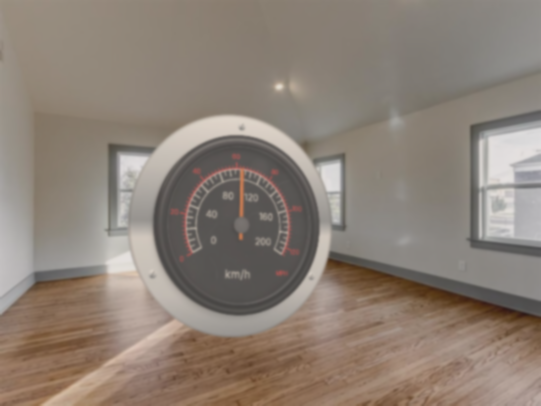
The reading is 100 km/h
